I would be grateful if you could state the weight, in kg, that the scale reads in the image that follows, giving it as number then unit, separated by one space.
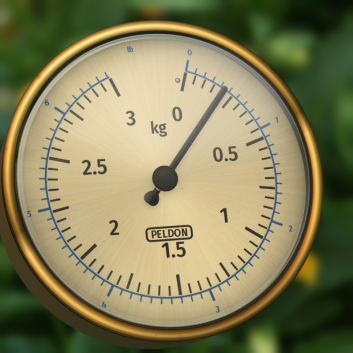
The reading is 0.2 kg
